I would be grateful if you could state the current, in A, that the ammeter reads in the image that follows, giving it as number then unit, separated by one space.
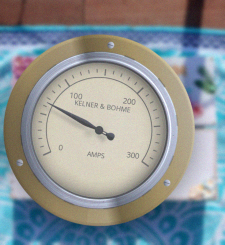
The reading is 65 A
